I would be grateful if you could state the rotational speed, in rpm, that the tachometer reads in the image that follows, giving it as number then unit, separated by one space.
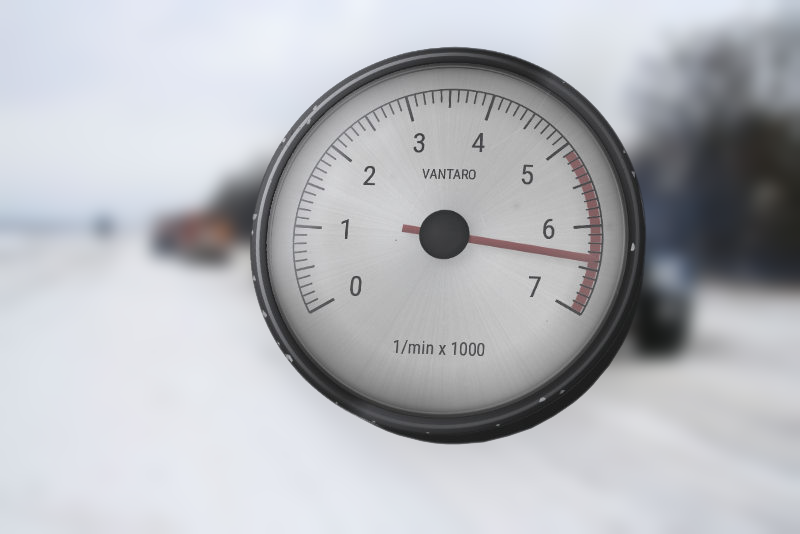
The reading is 6400 rpm
